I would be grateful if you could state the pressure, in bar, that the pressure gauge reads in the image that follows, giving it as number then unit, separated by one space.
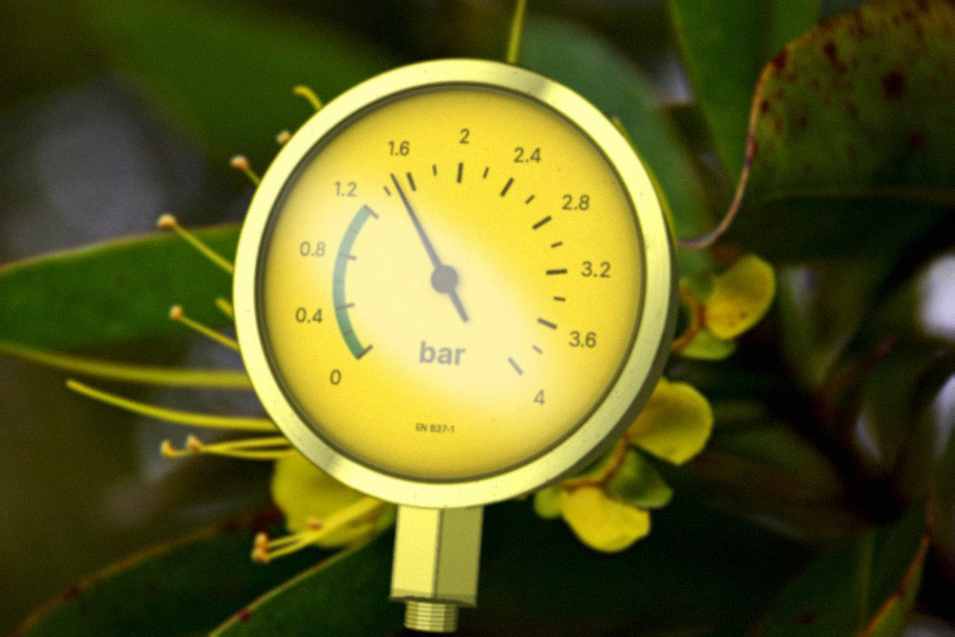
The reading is 1.5 bar
